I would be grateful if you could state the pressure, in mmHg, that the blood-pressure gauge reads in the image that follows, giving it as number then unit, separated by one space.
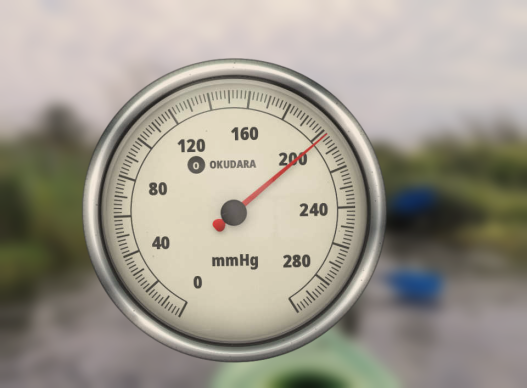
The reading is 202 mmHg
